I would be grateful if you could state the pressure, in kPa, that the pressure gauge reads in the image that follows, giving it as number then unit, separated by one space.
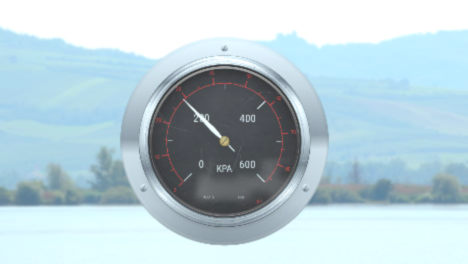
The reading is 200 kPa
